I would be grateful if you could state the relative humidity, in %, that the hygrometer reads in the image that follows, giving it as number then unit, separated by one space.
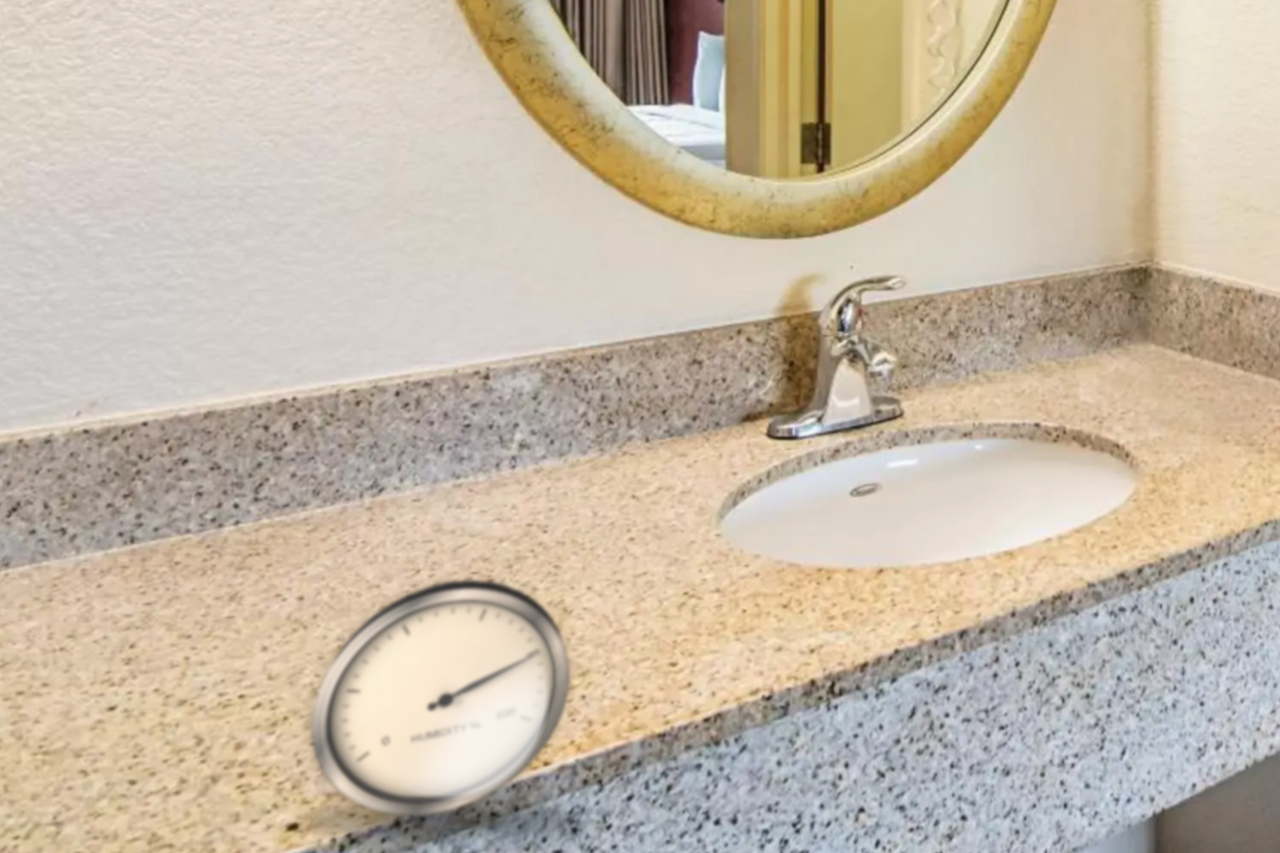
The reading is 80 %
